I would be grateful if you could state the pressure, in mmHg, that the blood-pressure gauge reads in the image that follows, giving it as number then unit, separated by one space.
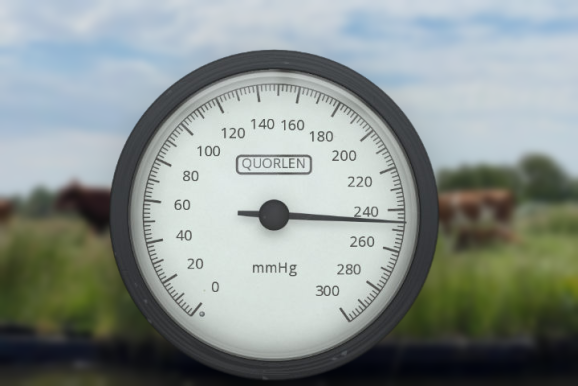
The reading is 246 mmHg
